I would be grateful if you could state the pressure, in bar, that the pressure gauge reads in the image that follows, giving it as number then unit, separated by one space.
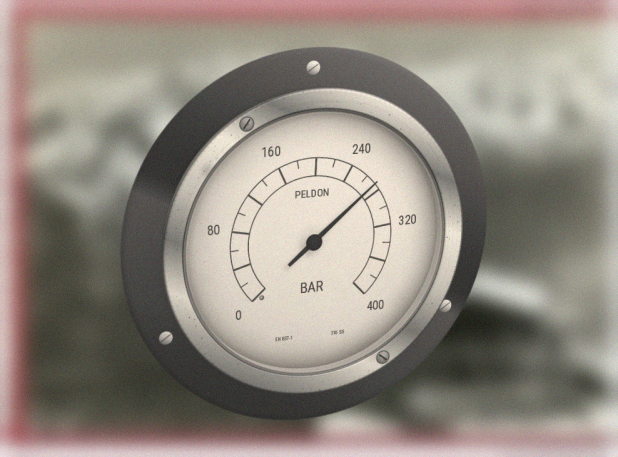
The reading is 270 bar
